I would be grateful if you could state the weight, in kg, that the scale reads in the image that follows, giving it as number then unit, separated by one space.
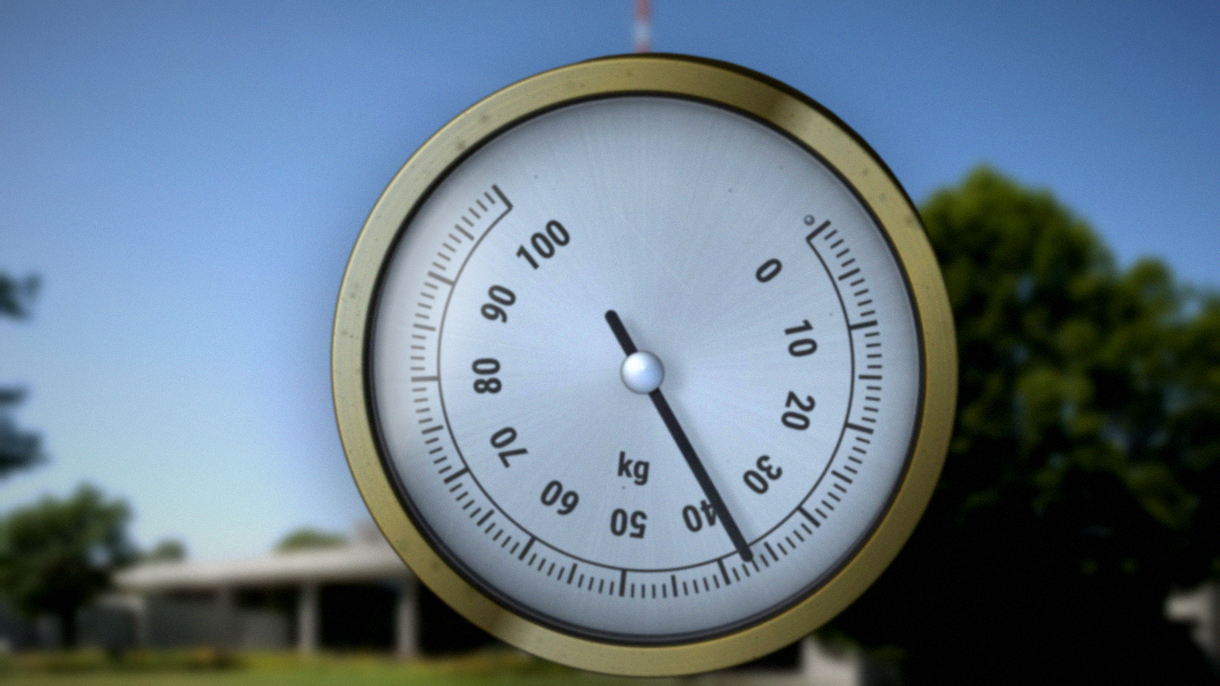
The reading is 37 kg
